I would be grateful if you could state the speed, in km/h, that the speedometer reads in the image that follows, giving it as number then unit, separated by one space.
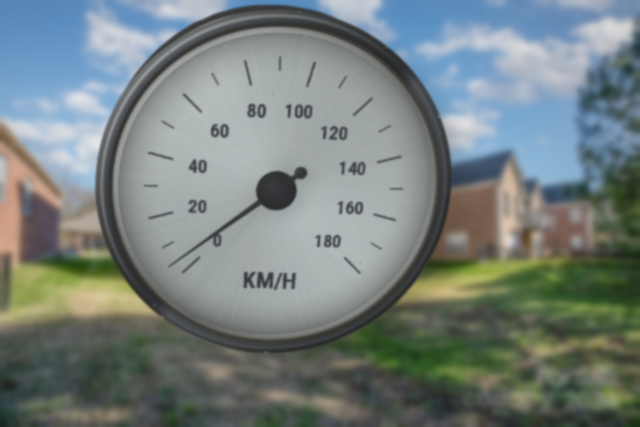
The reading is 5 km/h
